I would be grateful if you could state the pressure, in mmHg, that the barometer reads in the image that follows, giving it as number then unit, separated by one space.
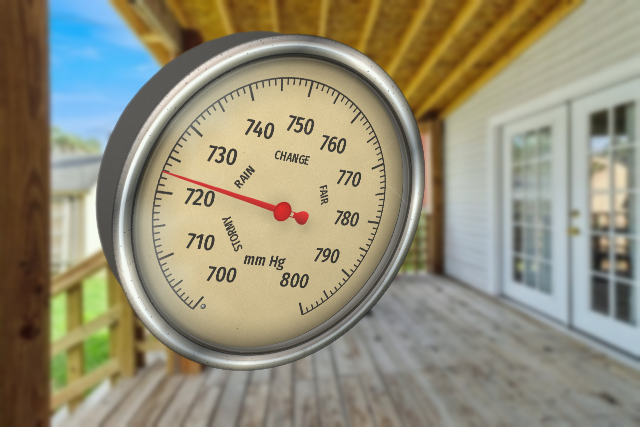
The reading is 723 mmHg
